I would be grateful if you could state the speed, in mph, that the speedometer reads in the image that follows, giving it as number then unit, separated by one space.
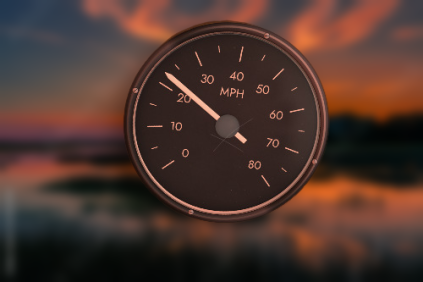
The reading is 22.5 mph
